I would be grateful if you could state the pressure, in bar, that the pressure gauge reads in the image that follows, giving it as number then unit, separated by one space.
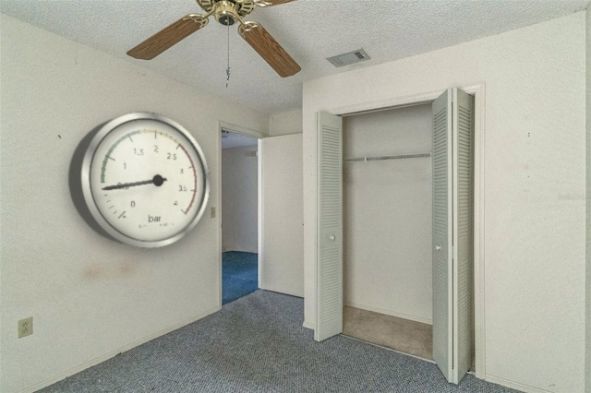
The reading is 0.5 bar
